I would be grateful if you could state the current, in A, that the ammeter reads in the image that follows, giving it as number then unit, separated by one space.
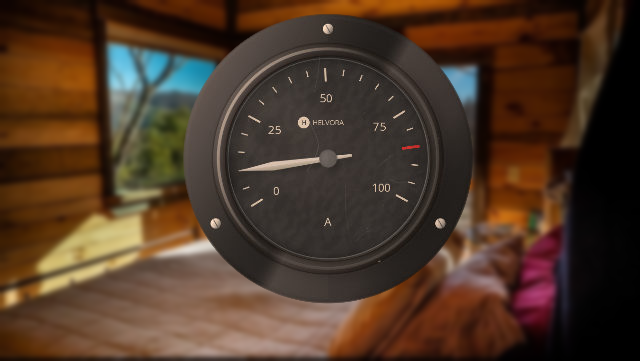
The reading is 10 A
